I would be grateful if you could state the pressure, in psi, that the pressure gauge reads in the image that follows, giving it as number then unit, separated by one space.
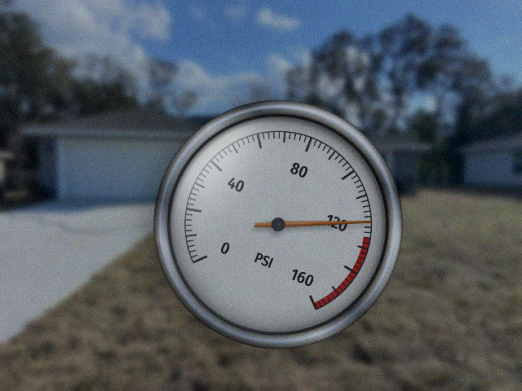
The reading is 120 psi
